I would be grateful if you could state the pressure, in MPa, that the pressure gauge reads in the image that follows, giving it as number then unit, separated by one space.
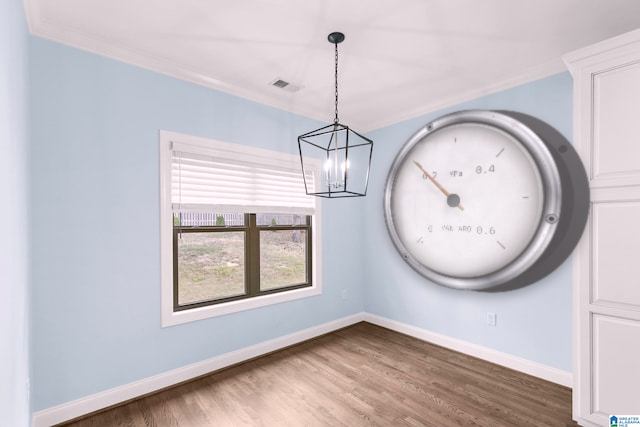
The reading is 0.2 MPa
